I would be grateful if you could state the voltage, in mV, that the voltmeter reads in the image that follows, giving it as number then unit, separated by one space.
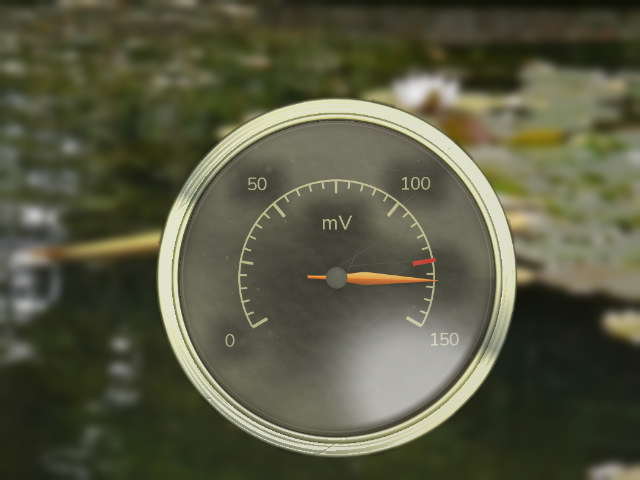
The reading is 132.5 mV
